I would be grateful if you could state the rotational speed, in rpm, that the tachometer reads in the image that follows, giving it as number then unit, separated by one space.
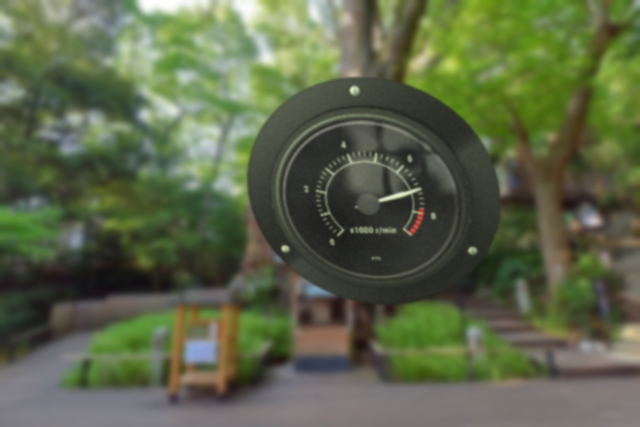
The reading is 7000 rpm
